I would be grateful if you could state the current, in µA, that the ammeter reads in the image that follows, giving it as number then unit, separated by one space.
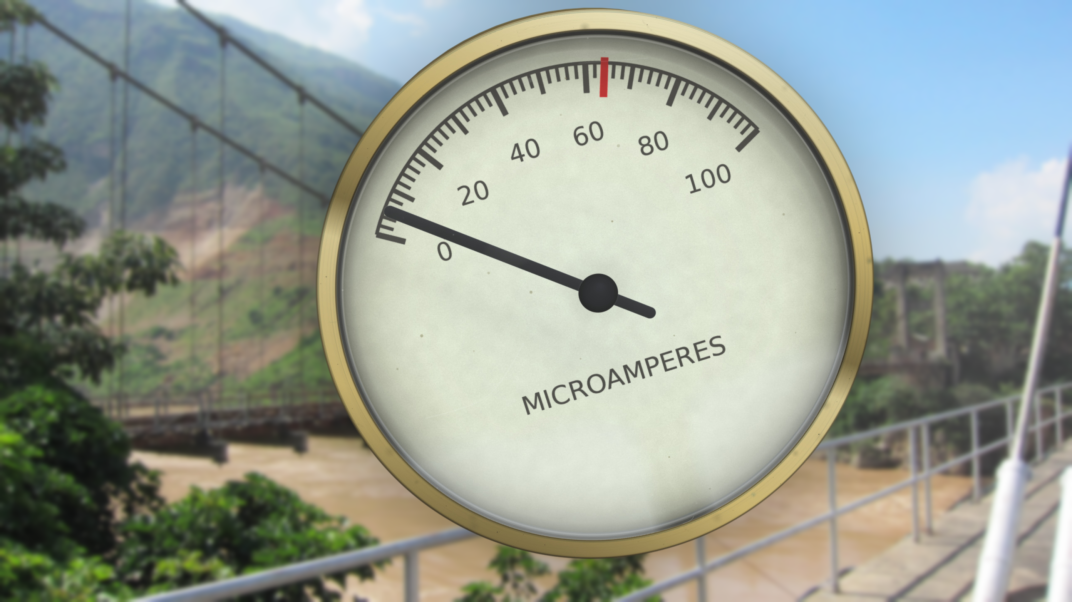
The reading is 6 µA
